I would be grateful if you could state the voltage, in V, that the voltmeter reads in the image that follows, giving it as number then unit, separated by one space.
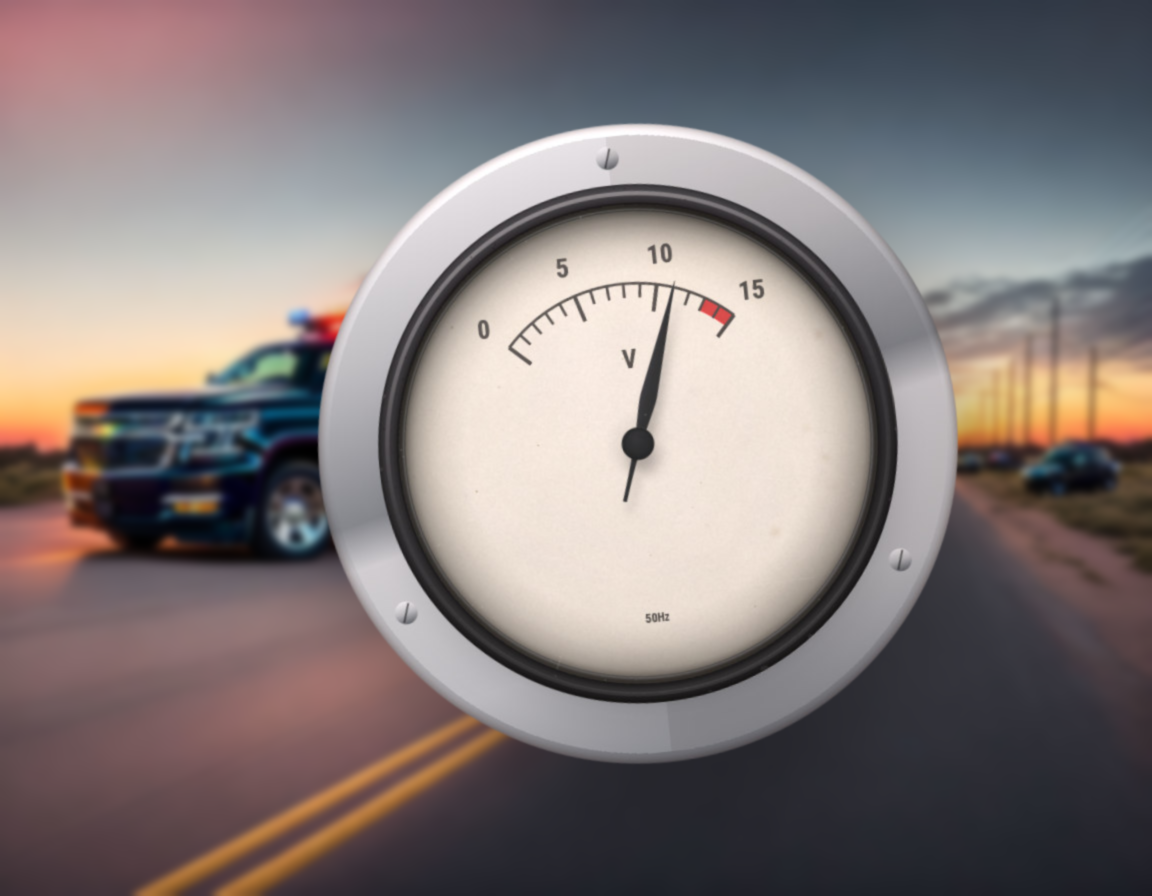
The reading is 11 V
